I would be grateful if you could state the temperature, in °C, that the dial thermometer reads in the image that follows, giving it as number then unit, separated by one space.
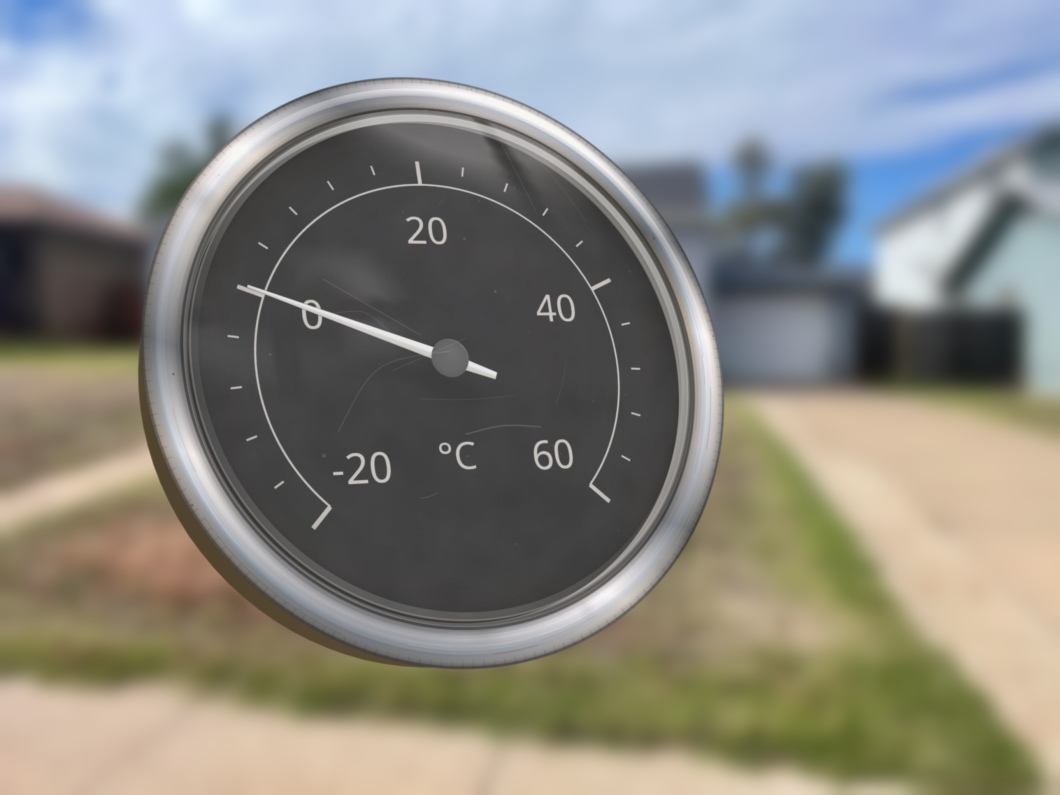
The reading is 0 °C
